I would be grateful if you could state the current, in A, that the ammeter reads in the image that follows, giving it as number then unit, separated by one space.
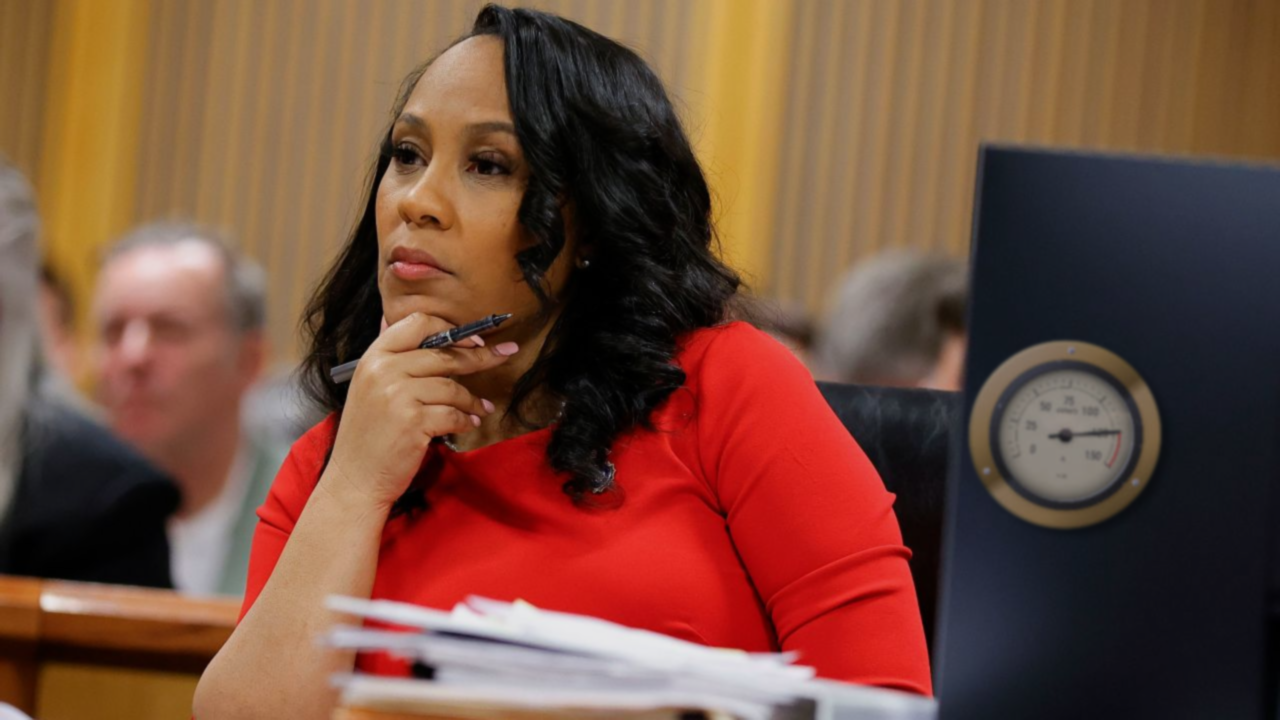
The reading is 125 A
